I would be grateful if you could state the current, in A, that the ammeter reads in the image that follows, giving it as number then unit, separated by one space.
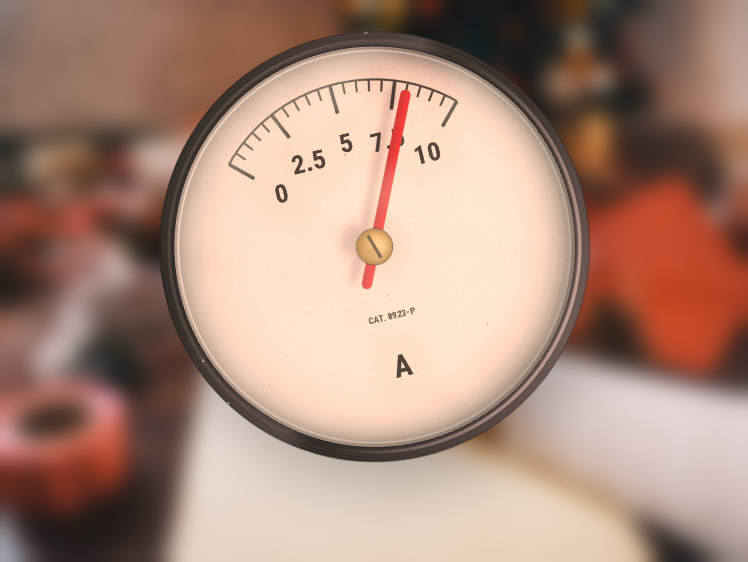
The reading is 8 A
